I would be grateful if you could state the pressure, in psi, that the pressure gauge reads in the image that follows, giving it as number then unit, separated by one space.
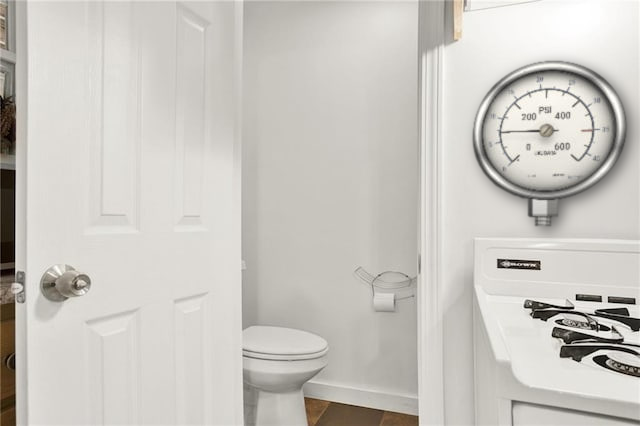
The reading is 100 psi
